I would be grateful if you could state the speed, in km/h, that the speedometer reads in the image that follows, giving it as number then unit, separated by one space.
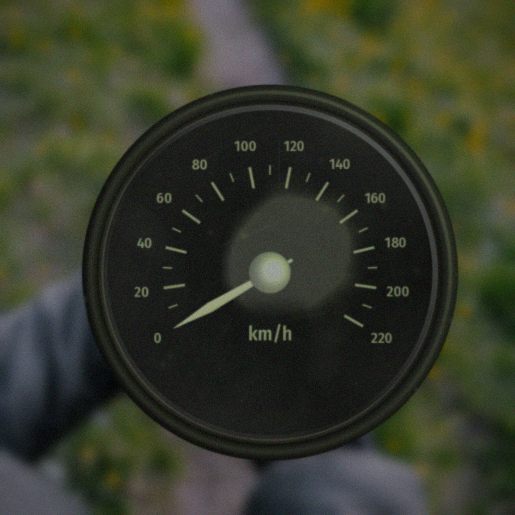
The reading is 0 km/h
